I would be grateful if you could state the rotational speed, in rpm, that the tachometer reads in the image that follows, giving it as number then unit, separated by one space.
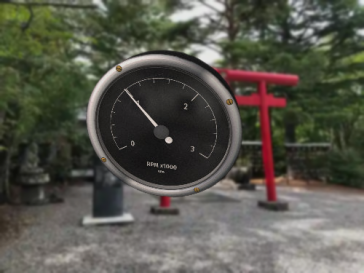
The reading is 1000 rpm
